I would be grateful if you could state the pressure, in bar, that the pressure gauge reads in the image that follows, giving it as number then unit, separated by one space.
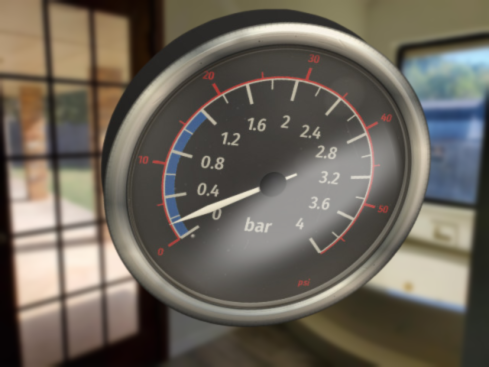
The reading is 0.2 bar
